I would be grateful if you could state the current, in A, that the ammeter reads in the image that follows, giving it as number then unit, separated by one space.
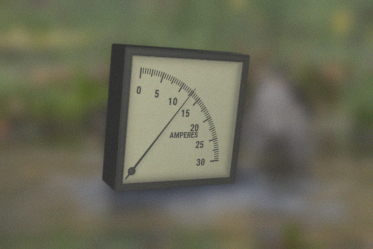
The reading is 12.5 A
